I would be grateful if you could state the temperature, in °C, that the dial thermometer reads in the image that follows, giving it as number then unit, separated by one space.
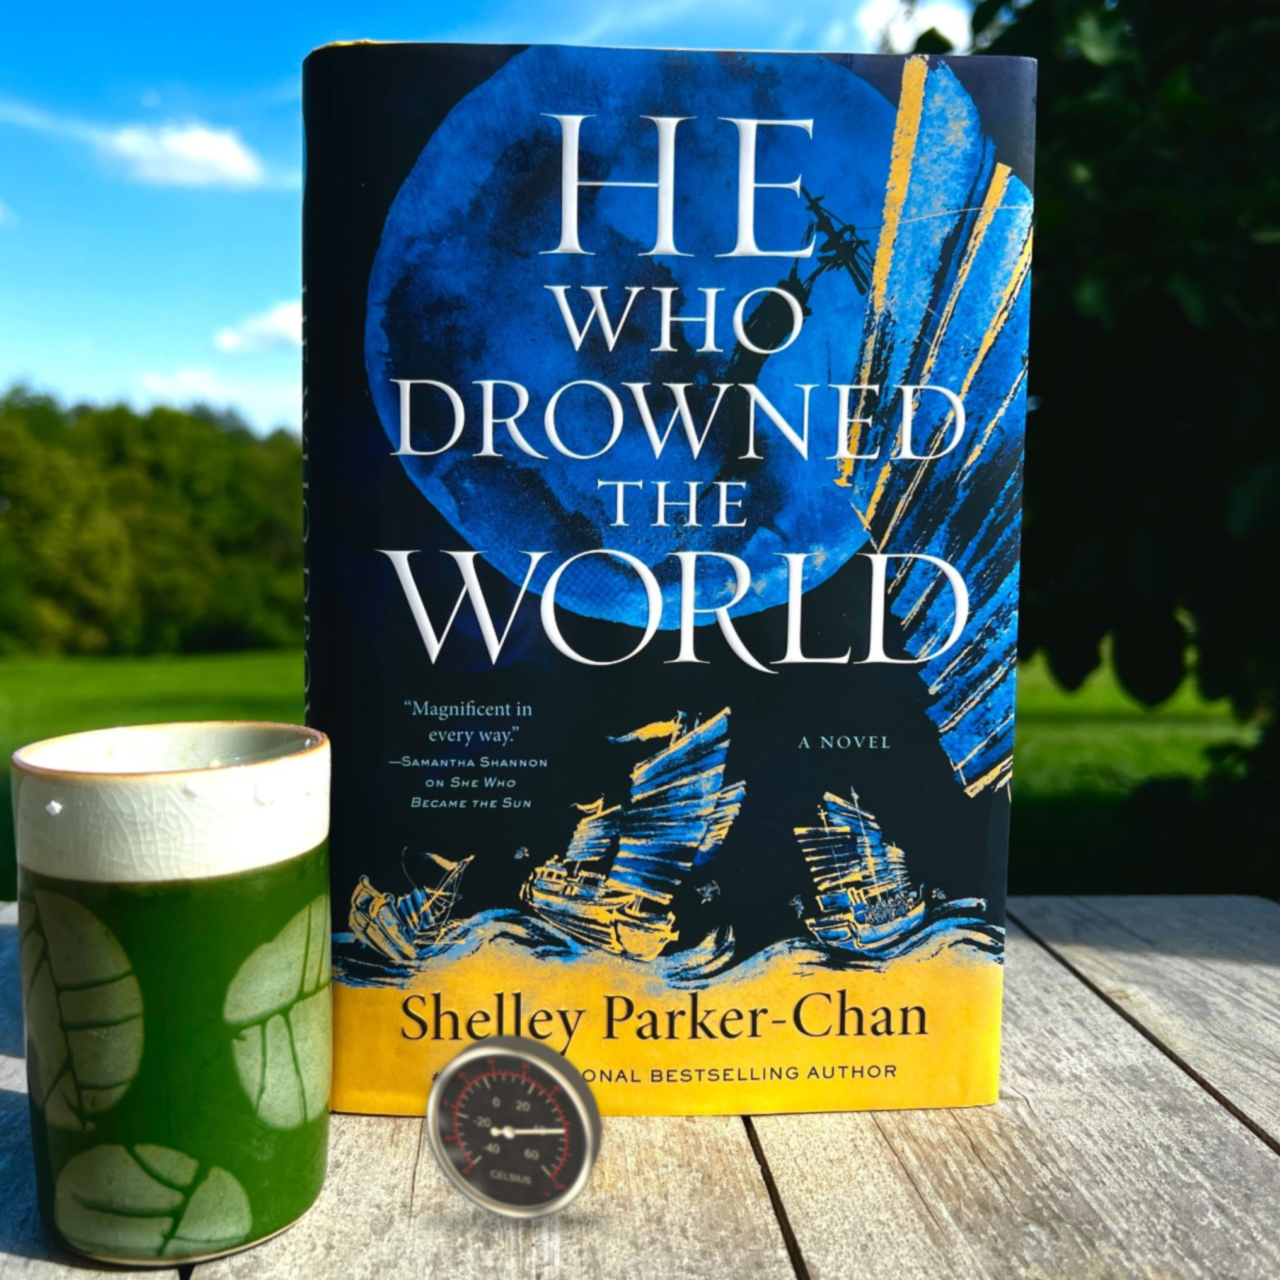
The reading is 40 °C
